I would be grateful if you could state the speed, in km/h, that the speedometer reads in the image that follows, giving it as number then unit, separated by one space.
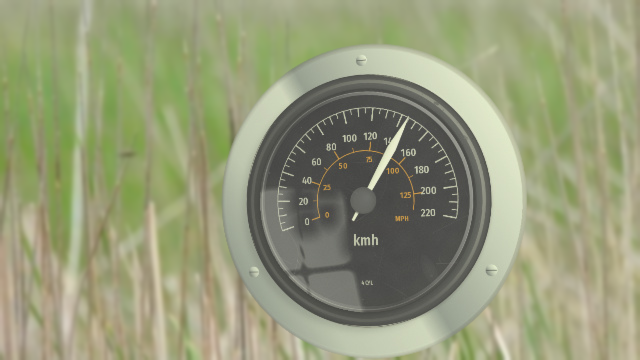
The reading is 145 km/h
